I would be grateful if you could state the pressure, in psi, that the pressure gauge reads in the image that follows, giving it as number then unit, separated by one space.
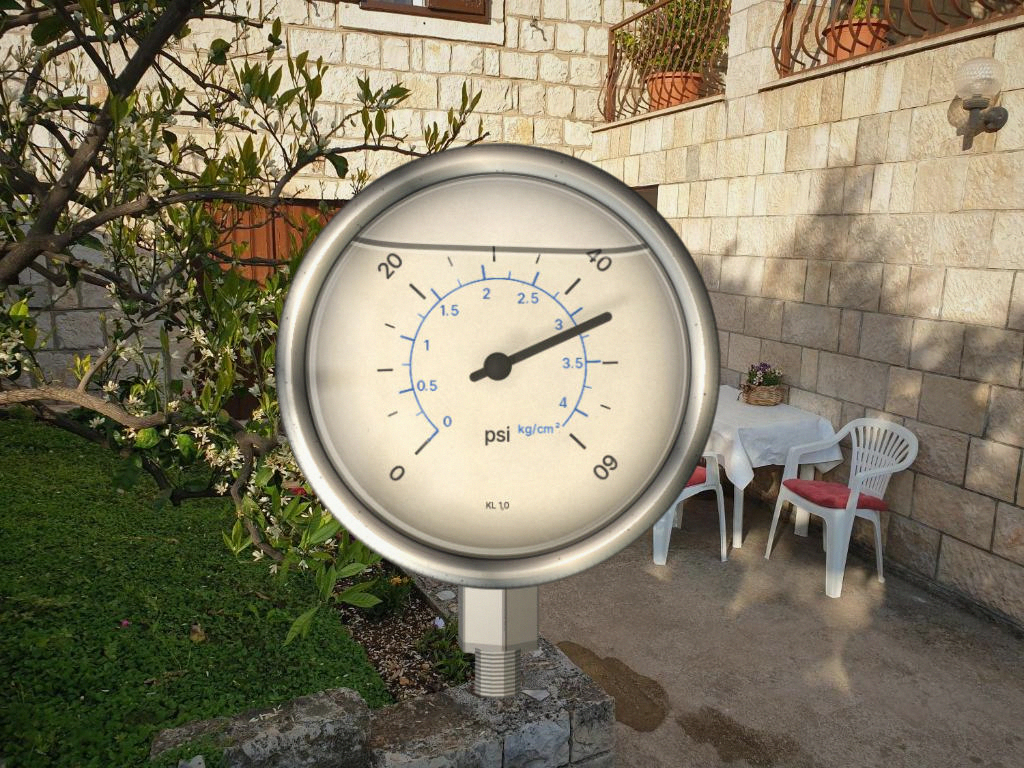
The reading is 45 psi
